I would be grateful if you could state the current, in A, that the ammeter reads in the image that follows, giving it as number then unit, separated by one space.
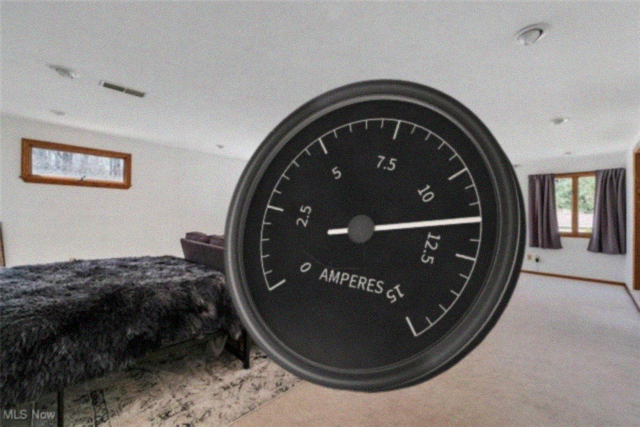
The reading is 11.5 A
